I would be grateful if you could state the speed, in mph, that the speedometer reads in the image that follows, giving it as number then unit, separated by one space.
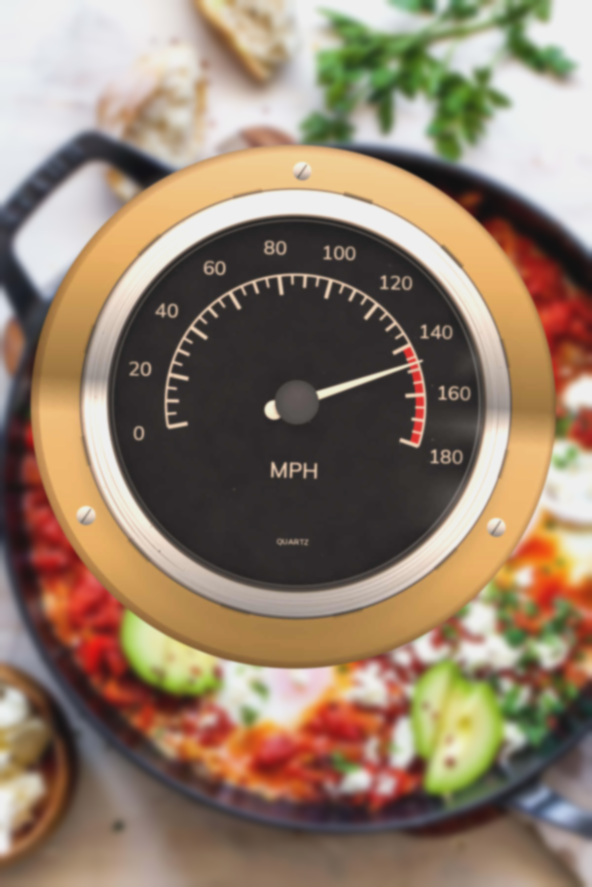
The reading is 147.5 mph
